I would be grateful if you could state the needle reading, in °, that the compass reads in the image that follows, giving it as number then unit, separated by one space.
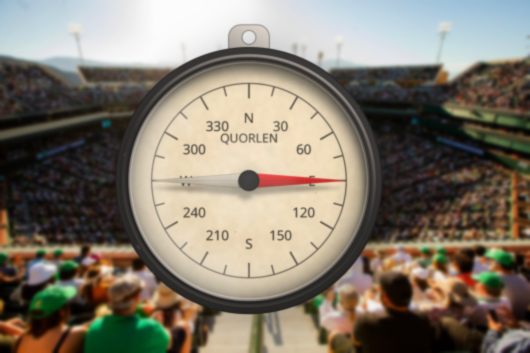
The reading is 90 °
